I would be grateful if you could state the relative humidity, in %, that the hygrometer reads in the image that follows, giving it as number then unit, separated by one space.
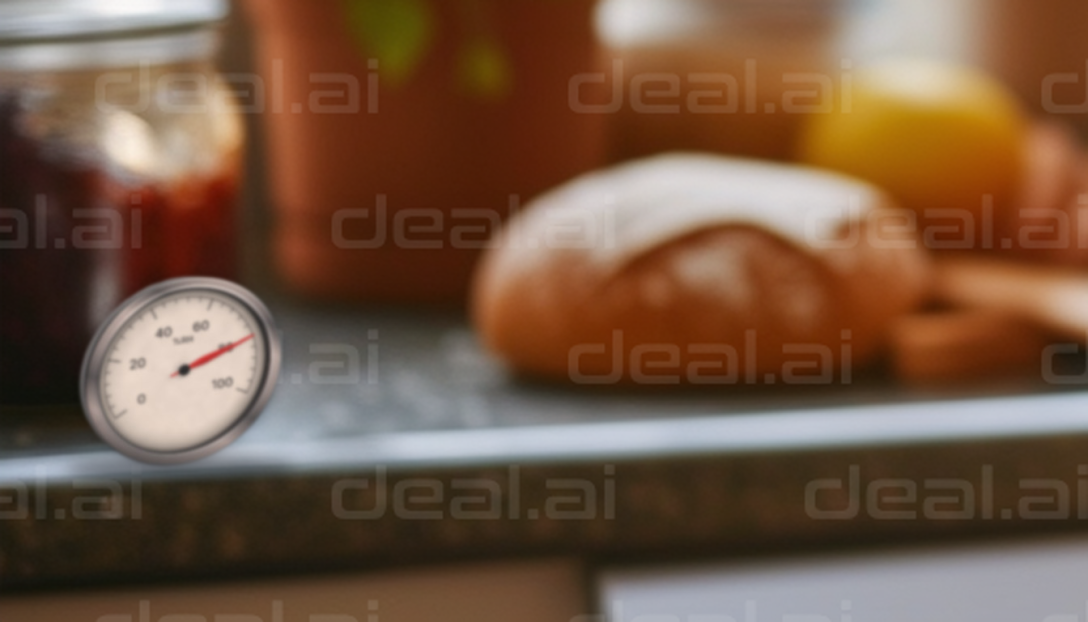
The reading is 80 %
